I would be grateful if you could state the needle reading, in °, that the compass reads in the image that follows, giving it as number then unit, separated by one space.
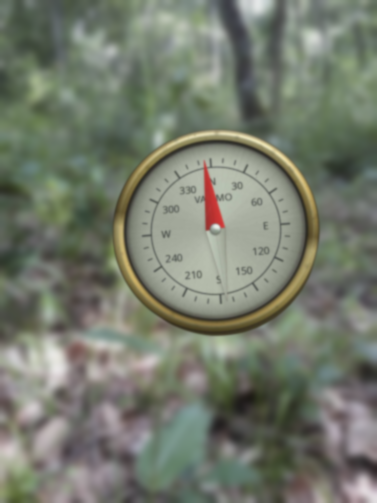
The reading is 355 °
